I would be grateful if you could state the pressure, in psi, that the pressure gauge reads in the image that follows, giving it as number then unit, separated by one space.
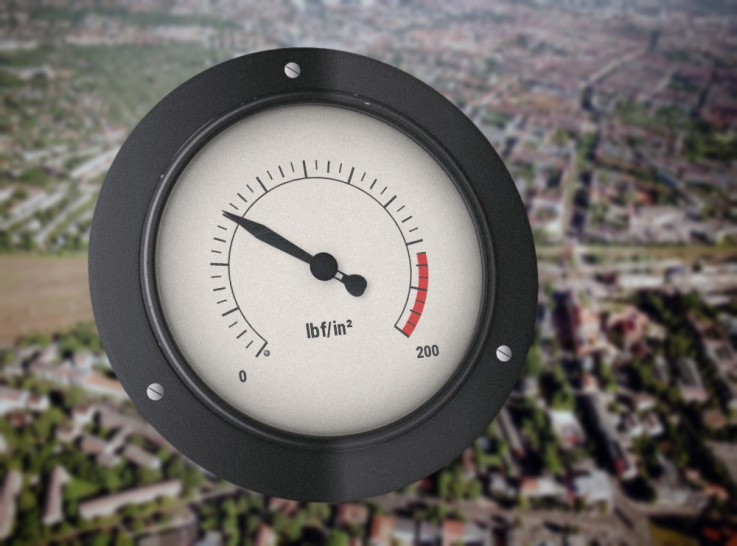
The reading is 60 psi
